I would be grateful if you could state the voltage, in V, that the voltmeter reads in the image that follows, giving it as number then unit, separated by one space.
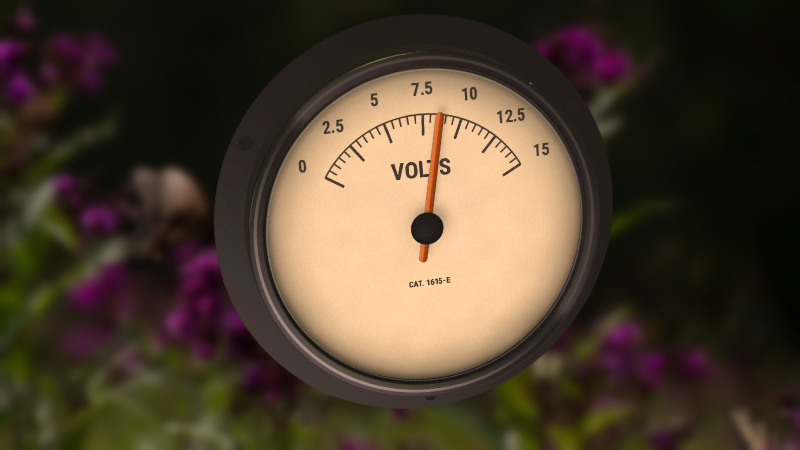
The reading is 8.5 V
